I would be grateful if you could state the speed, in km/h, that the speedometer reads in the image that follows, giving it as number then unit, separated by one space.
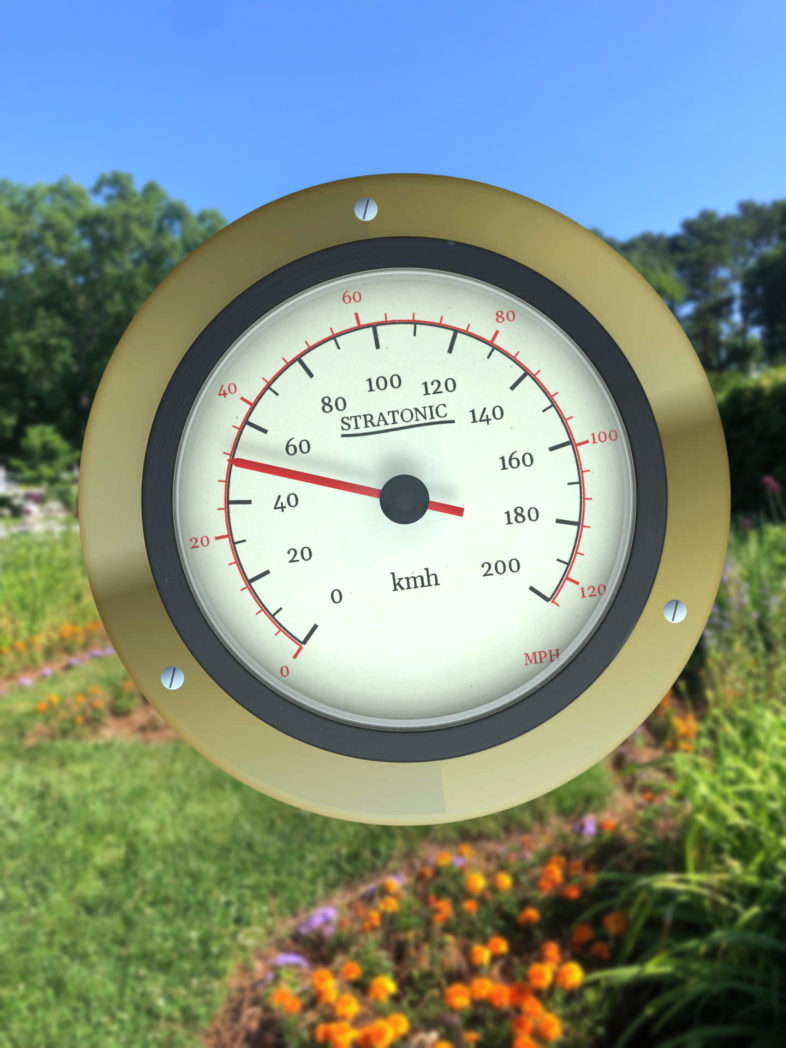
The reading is 50 km/h
